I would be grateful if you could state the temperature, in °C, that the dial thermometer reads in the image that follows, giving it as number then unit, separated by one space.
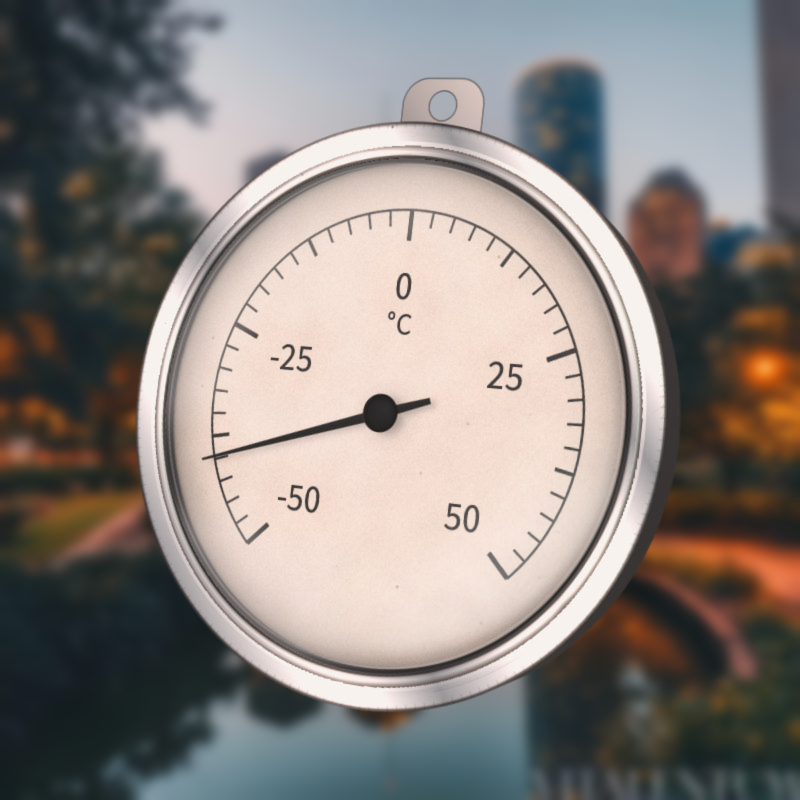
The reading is -40 °C
